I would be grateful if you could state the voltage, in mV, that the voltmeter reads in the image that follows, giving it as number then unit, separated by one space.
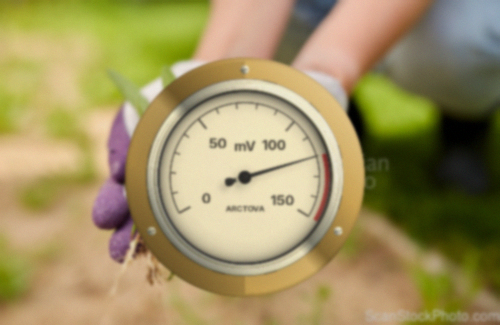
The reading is 120 mV
